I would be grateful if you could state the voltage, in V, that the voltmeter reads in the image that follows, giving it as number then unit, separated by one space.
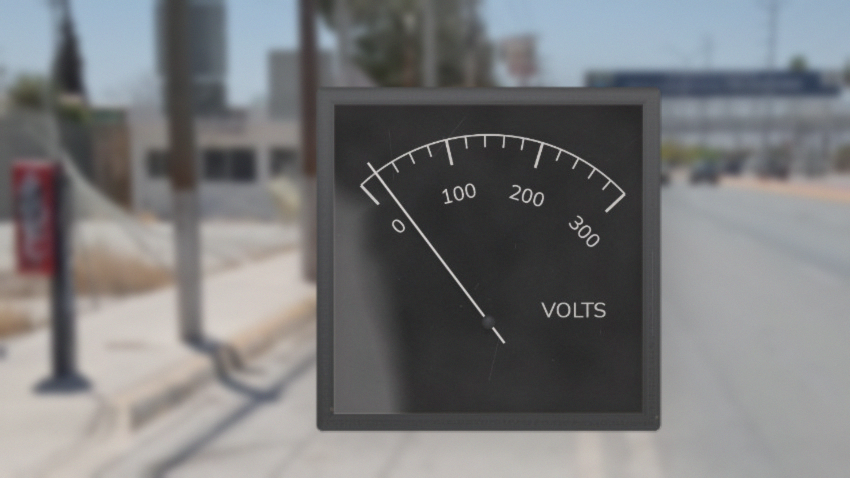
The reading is 20 V
